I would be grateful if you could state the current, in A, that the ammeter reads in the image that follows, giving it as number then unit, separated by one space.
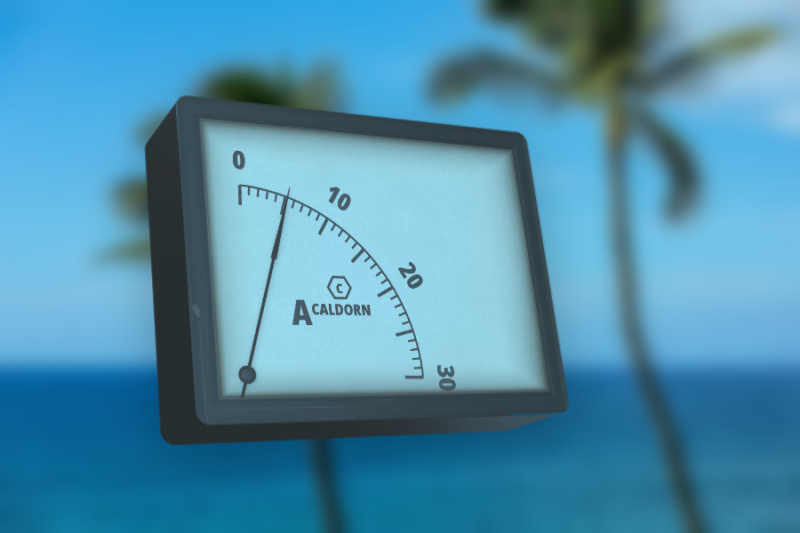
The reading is 5 A
